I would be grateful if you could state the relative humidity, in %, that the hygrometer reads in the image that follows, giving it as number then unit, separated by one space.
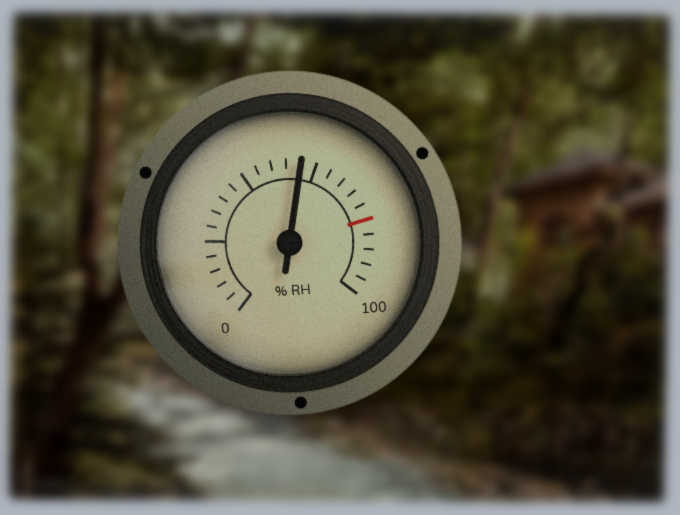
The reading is 56 %
